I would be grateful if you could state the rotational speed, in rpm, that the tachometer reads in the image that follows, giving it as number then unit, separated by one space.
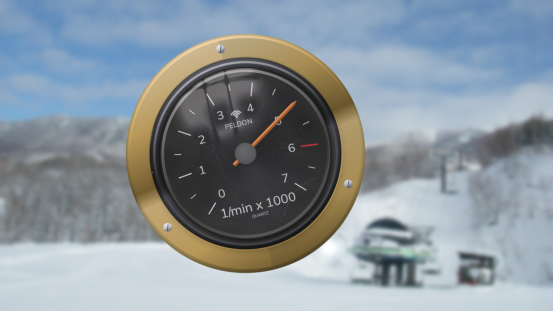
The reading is 5000 rpm
